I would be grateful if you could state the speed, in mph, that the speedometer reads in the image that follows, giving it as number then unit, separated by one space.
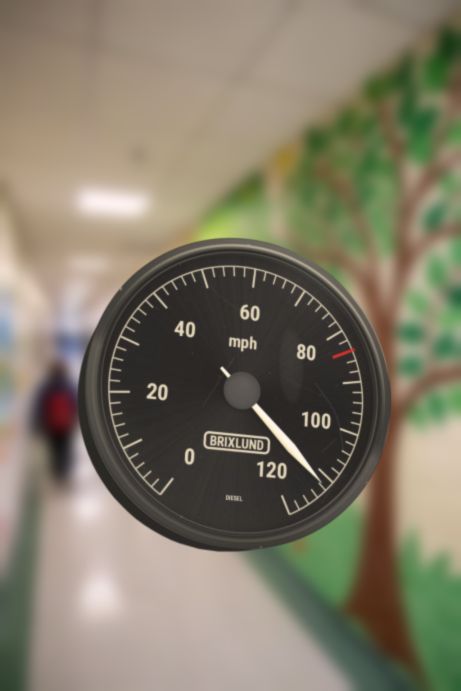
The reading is 112 mph
